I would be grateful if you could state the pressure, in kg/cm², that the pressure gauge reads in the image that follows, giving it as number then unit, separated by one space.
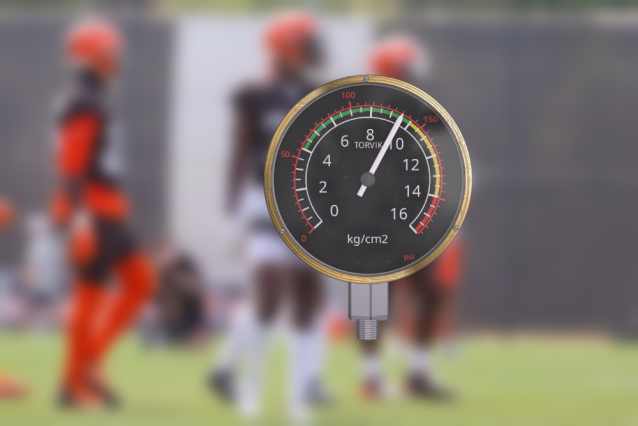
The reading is 9.5 kg/cm²
